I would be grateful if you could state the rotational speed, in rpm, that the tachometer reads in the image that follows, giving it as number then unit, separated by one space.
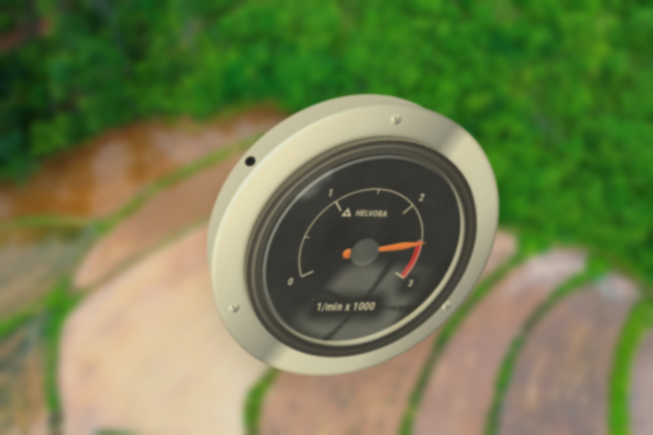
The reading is 2500 rpm
